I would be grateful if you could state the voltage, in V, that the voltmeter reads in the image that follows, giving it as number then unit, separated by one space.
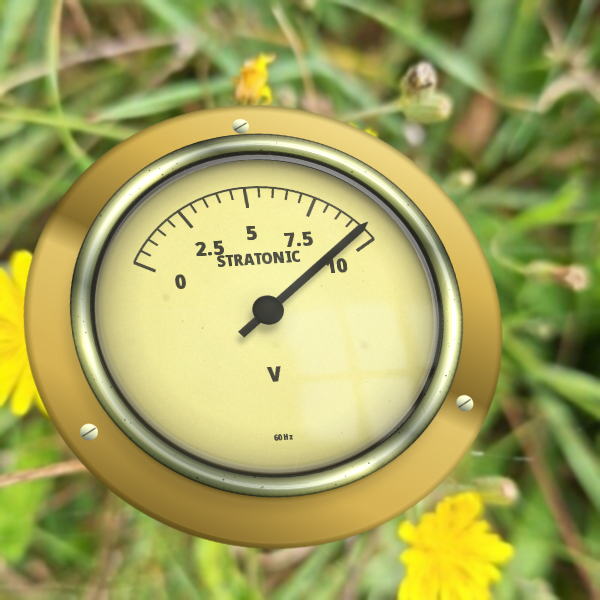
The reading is 9.5 V
